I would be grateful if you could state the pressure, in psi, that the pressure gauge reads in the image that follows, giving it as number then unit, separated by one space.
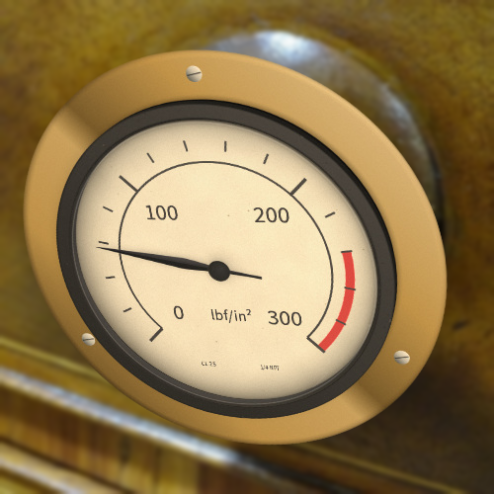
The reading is 60 psi
